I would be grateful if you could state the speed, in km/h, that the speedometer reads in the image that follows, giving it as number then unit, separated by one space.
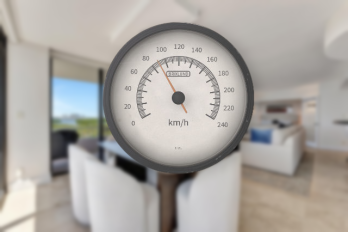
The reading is 90 km/h
